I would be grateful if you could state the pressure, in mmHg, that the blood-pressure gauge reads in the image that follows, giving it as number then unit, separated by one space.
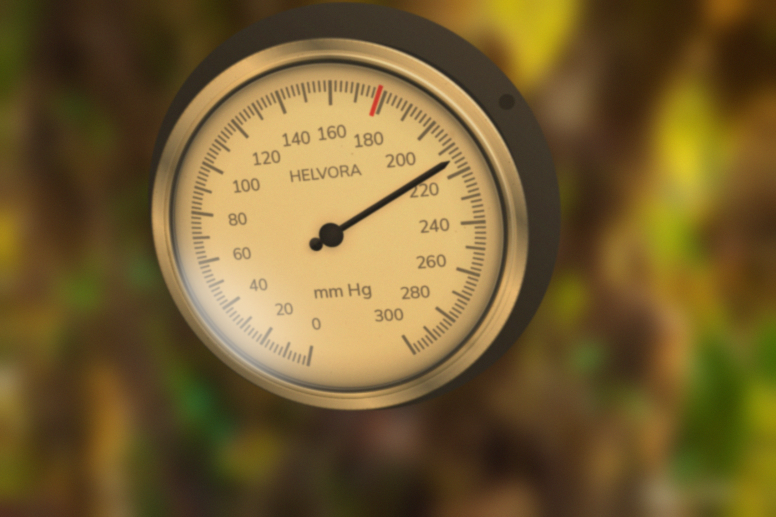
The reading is 214 mmHg
